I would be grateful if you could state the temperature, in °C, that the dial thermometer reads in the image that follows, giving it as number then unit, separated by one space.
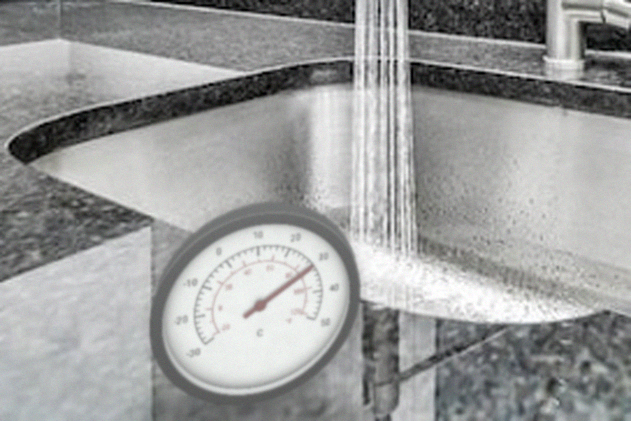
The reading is 30 °C
